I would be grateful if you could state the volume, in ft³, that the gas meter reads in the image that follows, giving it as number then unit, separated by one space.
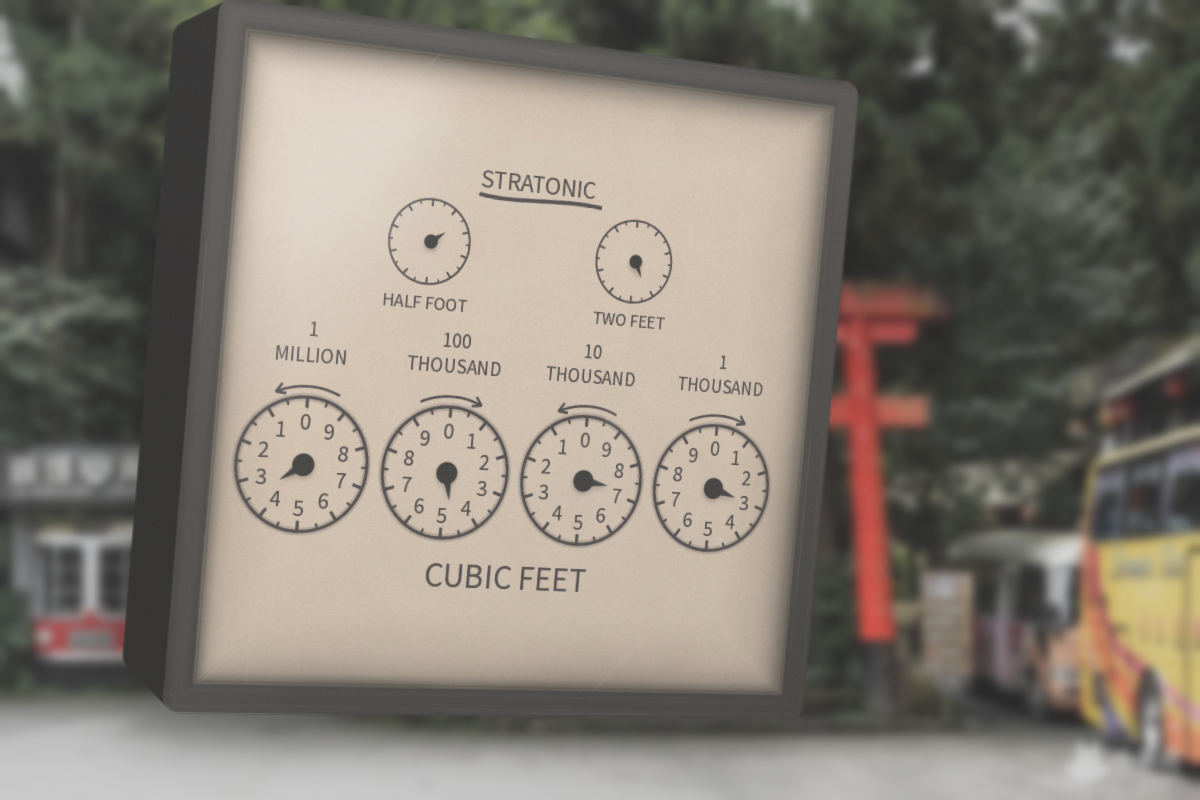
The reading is 347300 ft³
